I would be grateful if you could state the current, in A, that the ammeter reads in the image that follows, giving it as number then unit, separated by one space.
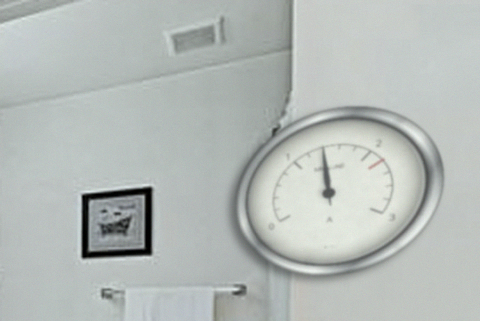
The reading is 1.4 A
